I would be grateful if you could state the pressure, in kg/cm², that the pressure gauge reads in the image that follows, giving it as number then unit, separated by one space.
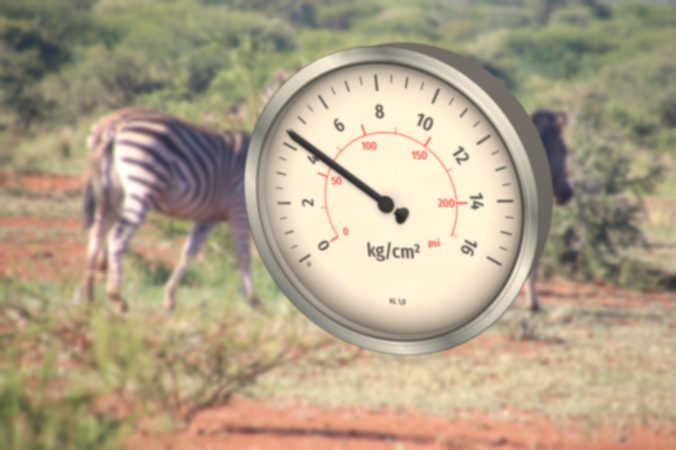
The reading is 4.5 kg/cm²
